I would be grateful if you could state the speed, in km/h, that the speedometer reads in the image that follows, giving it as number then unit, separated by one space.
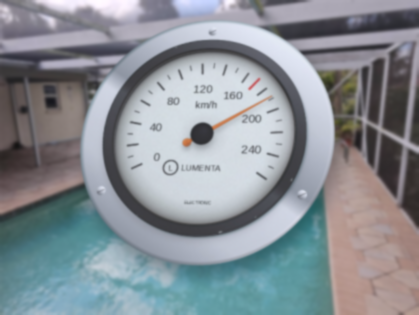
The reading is 190 km/h
